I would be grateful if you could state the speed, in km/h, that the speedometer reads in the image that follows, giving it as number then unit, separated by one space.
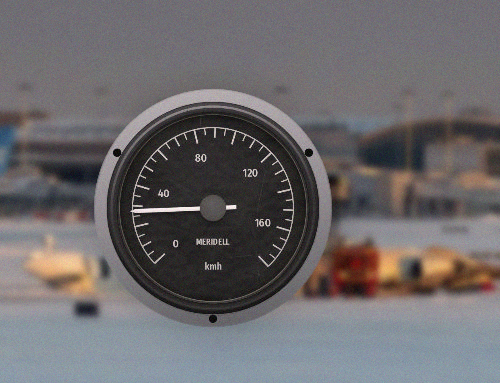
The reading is 27.5 km/h
